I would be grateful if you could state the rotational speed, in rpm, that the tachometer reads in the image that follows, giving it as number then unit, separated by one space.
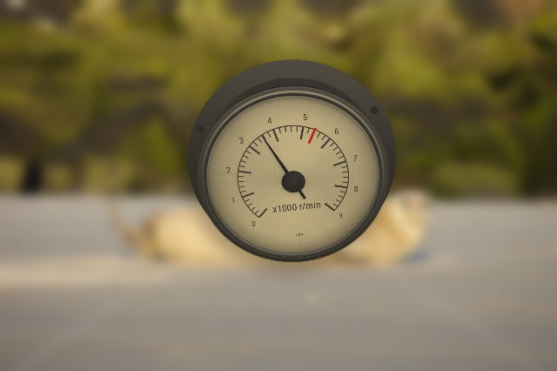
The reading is 3600 rpm
